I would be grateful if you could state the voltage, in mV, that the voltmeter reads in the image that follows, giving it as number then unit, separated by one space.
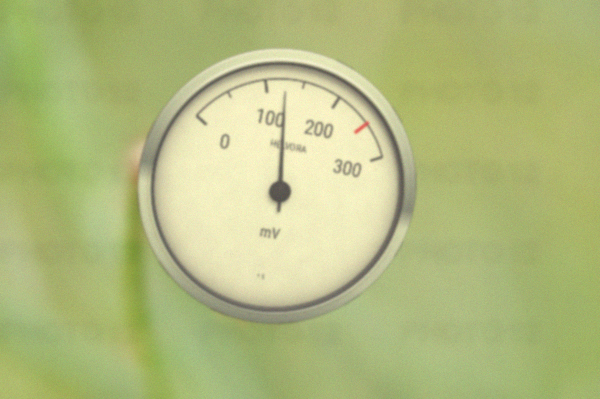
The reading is 125 mV
